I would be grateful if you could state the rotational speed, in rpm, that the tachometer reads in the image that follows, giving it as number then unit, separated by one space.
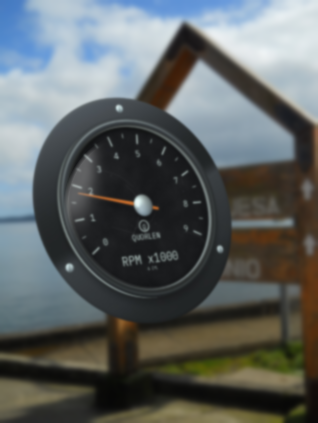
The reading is 1750 rpm
